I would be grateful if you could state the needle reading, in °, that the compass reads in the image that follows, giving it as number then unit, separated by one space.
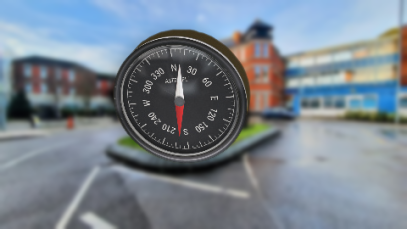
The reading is 190 °
